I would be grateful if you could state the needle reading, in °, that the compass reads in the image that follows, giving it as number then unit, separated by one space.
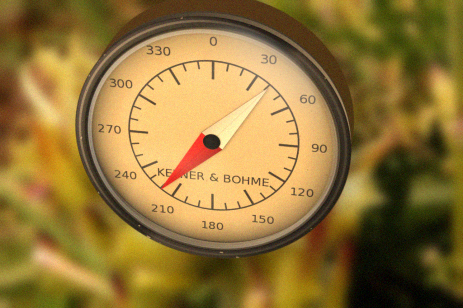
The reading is 220 °
